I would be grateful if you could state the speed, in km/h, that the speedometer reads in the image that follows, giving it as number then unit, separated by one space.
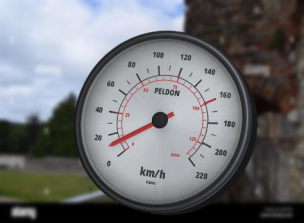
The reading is 10 km/h
